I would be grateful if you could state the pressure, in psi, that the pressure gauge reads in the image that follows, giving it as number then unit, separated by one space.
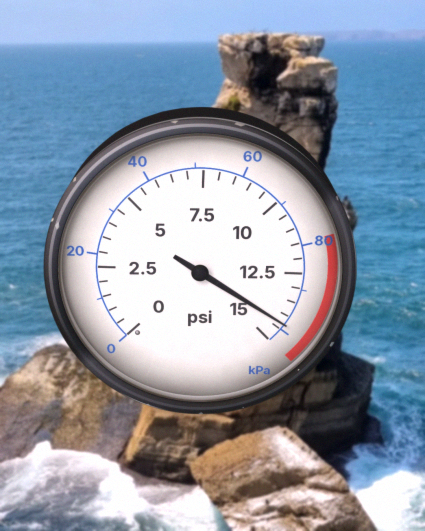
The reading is 14.25 psi
